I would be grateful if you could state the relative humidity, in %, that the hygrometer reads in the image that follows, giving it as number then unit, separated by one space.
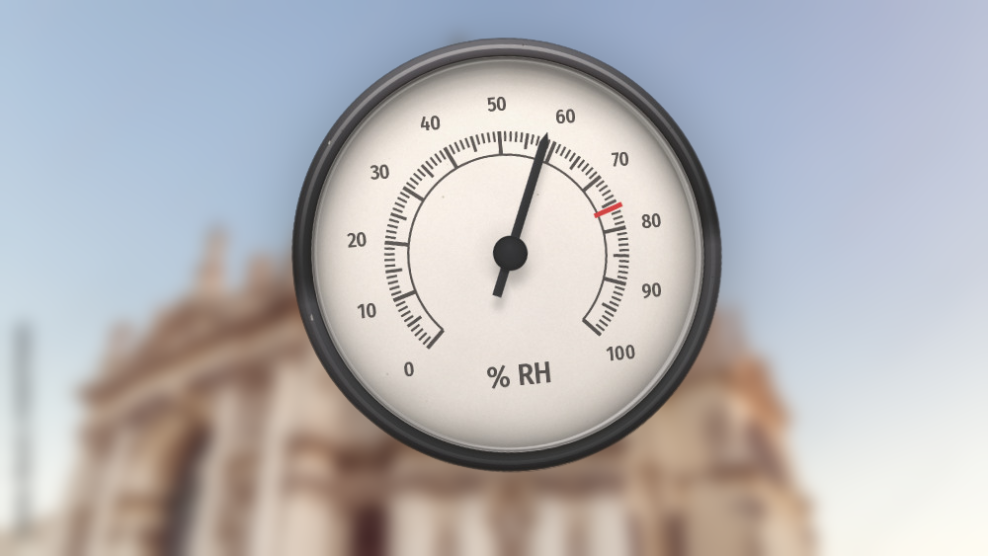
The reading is 58 %
